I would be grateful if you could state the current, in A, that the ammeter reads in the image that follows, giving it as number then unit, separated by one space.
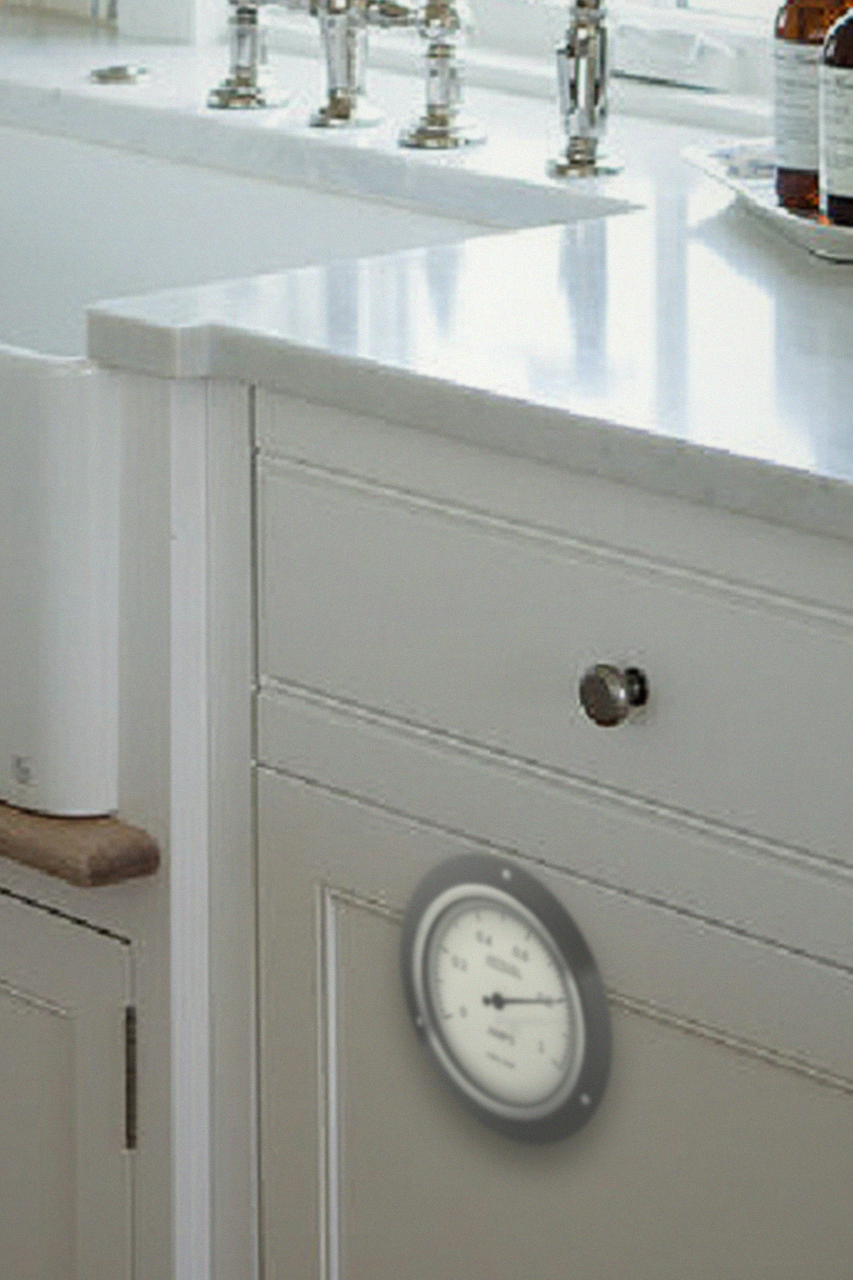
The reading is 0.8 A
